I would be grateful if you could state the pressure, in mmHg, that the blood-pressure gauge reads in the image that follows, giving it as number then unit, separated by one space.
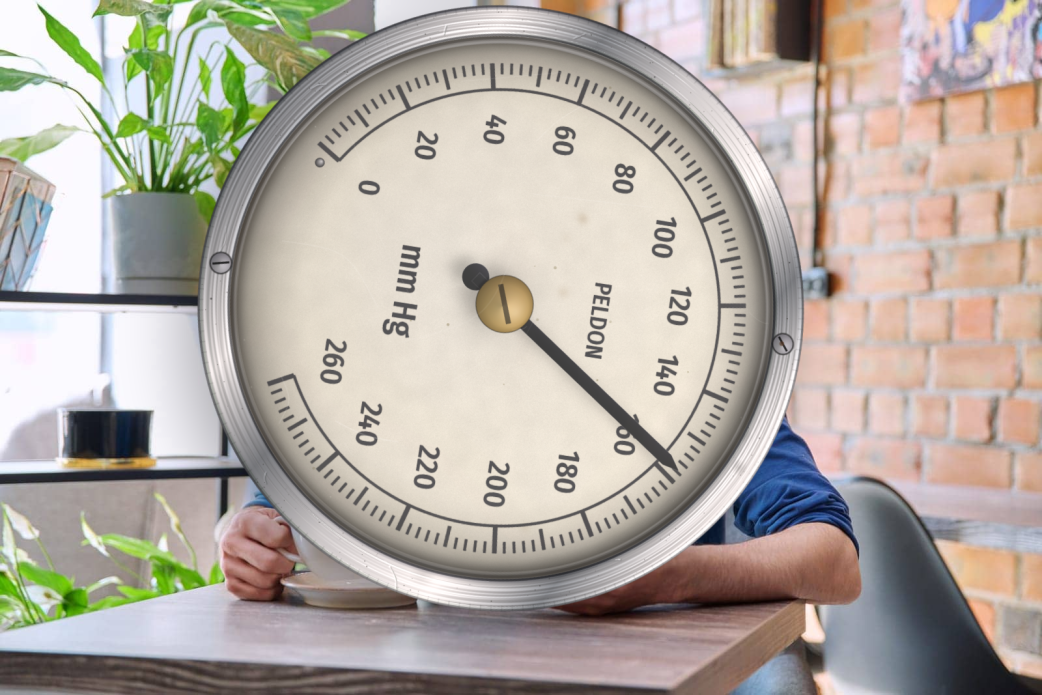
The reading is 158 mmHg
